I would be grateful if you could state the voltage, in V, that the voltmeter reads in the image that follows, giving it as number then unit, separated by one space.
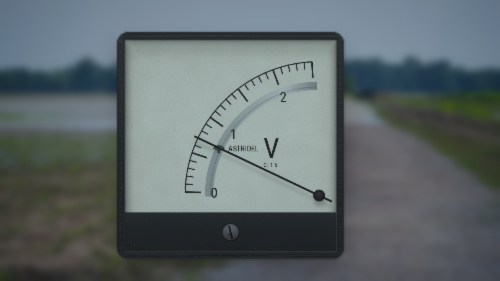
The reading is 0.7 V
